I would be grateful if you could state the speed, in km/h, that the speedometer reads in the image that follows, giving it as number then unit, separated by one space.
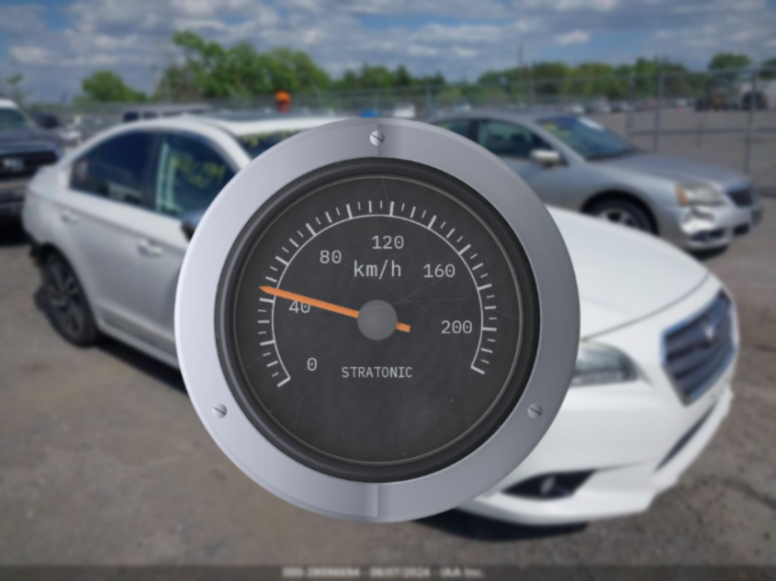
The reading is 45 km/h
